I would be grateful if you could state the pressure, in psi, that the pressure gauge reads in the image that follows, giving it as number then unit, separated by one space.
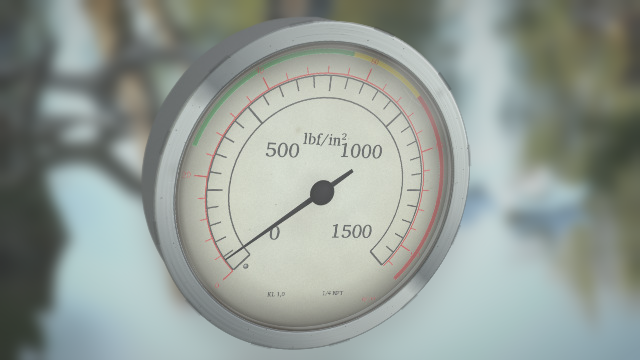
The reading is 50 psi
